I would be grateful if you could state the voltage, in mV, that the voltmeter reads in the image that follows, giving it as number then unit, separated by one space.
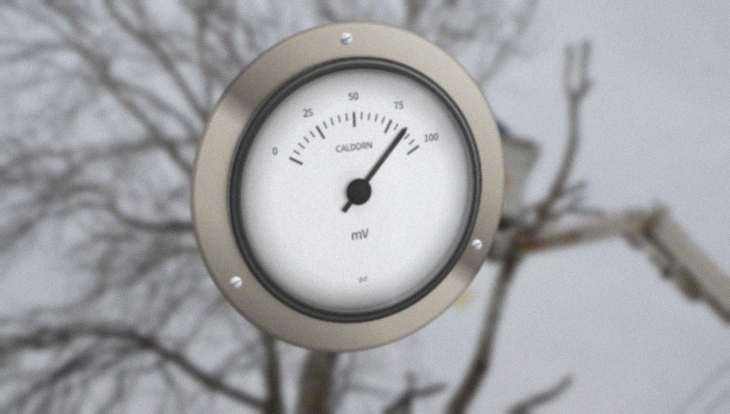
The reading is 85 mV
